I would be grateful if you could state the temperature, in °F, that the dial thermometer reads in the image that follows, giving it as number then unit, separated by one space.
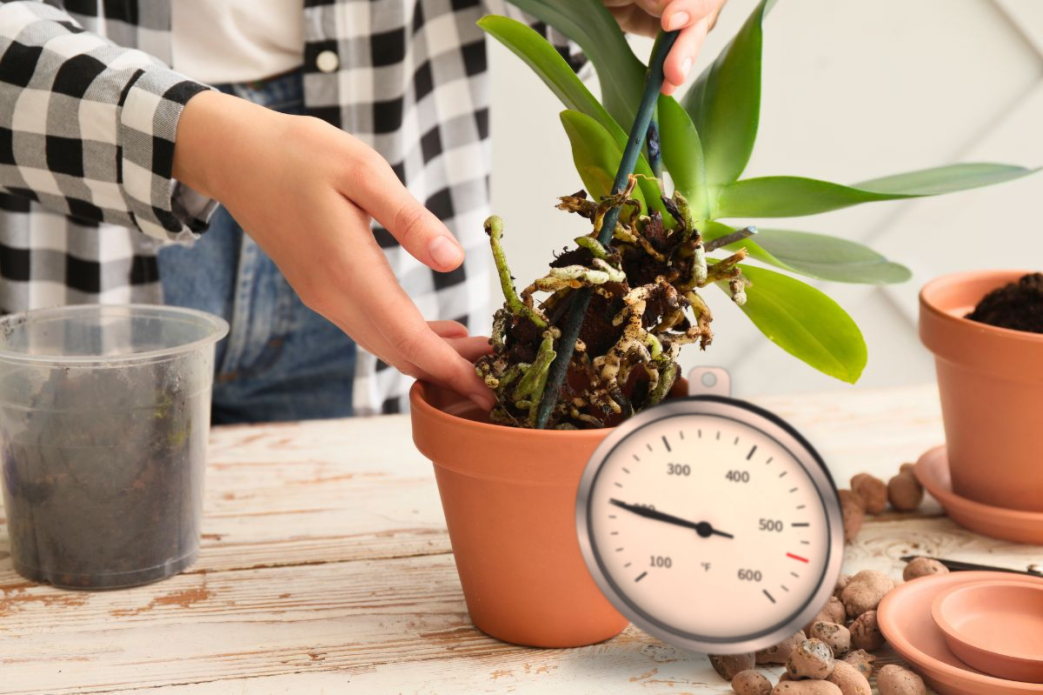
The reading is 200 °F
